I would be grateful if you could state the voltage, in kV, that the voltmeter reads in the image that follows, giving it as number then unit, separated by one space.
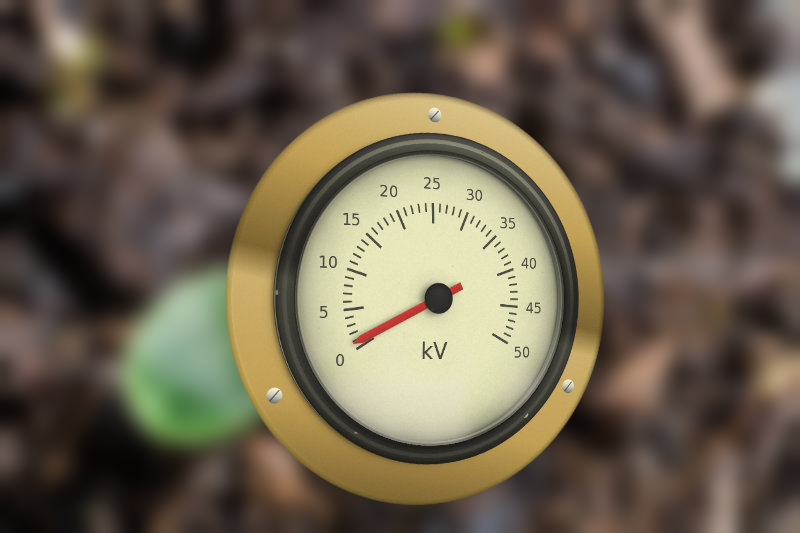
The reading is 1 kV
